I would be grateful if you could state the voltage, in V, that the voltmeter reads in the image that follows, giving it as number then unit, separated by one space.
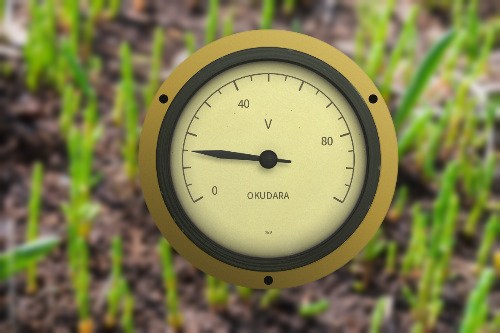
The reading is 15 V
